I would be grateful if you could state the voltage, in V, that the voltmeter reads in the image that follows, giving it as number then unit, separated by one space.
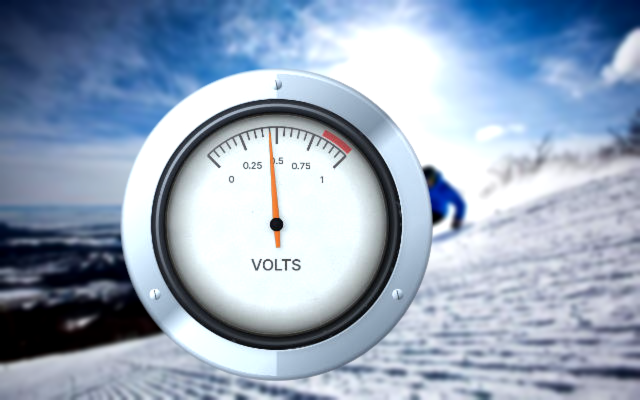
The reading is 0.45 V
